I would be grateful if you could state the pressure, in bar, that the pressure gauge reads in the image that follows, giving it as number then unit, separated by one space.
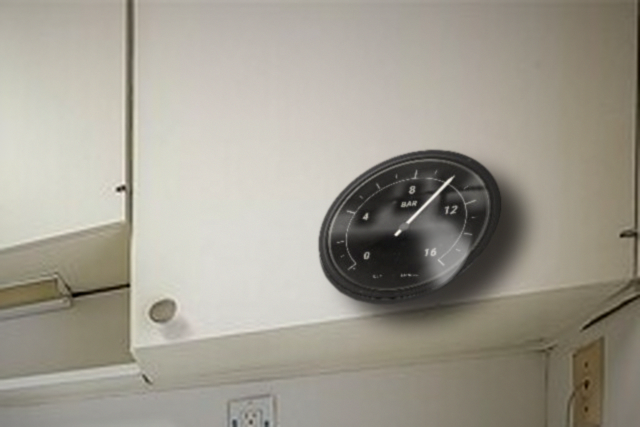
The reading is 10 bar
